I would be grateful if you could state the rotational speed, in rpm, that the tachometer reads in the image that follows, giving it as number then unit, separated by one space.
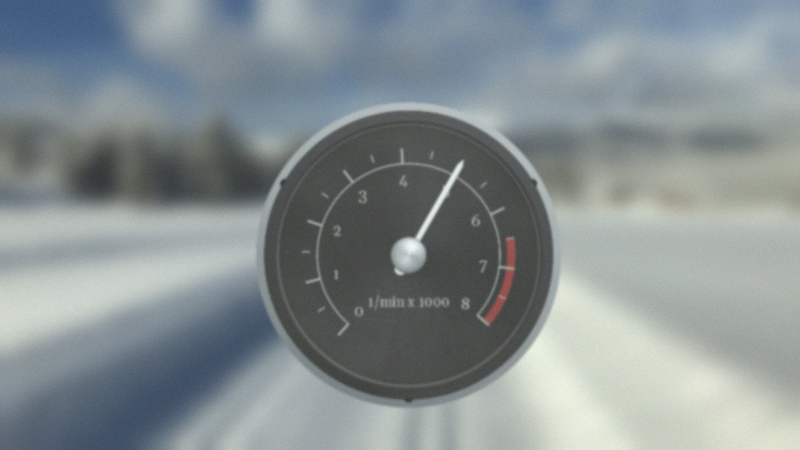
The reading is 5000 rpm
